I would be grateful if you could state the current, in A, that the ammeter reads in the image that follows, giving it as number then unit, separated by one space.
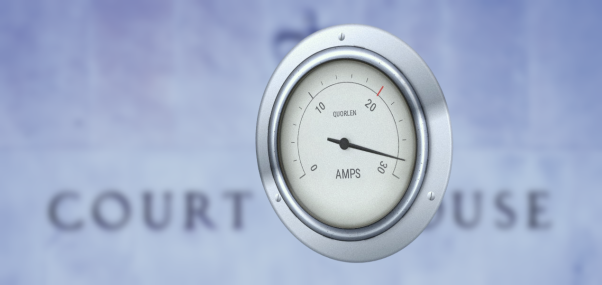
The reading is 28 A
